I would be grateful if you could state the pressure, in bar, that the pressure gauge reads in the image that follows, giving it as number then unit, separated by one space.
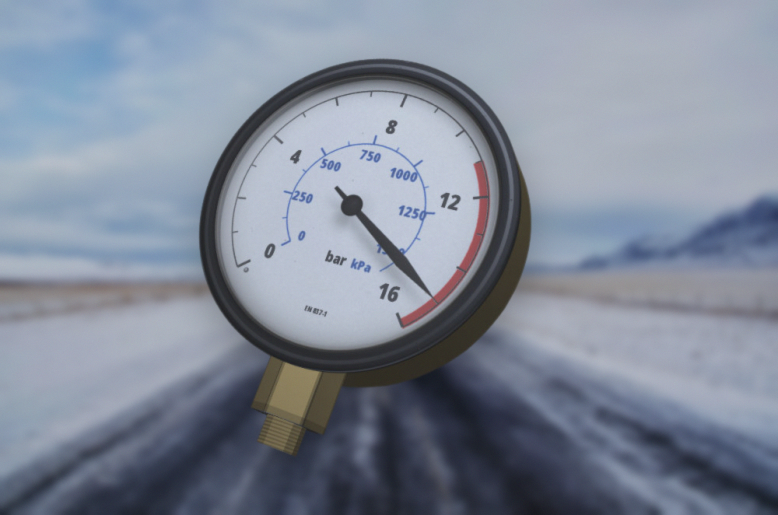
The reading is 15 bar
